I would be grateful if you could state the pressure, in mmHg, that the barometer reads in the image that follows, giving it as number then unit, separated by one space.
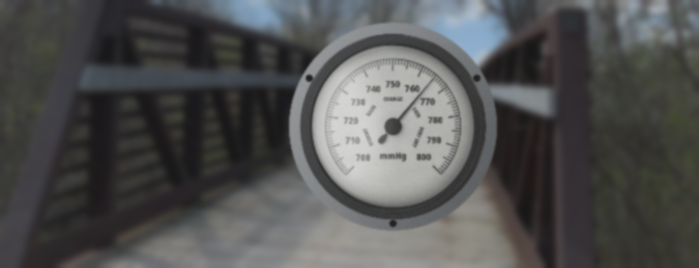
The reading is 765 mmHg
